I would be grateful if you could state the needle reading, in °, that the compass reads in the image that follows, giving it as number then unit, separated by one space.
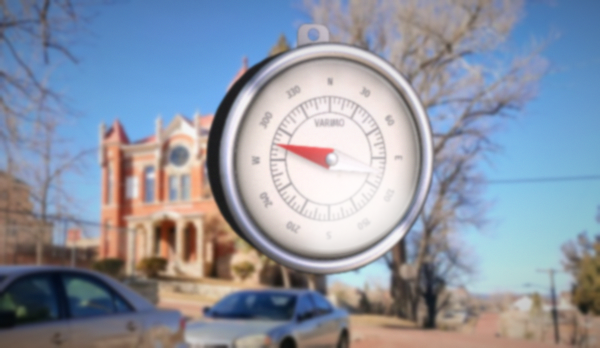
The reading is 285 °
